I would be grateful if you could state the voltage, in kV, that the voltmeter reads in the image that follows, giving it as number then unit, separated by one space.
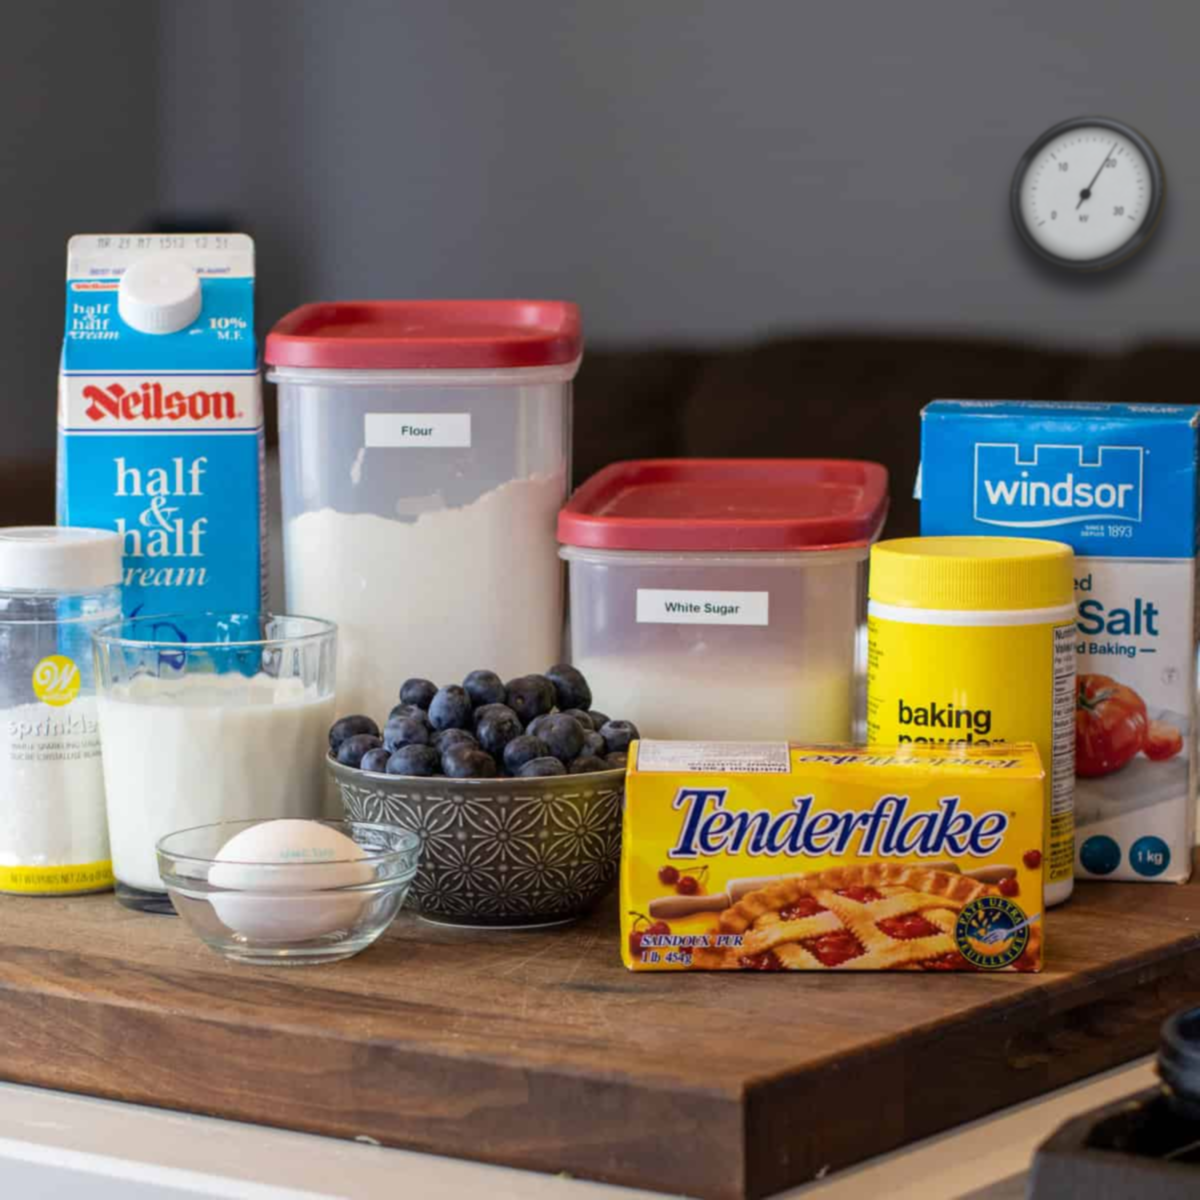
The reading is 19 kV
